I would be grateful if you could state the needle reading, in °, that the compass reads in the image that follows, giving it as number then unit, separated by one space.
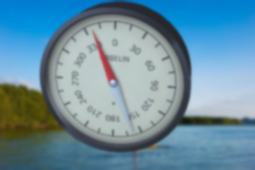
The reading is 337.5 °
